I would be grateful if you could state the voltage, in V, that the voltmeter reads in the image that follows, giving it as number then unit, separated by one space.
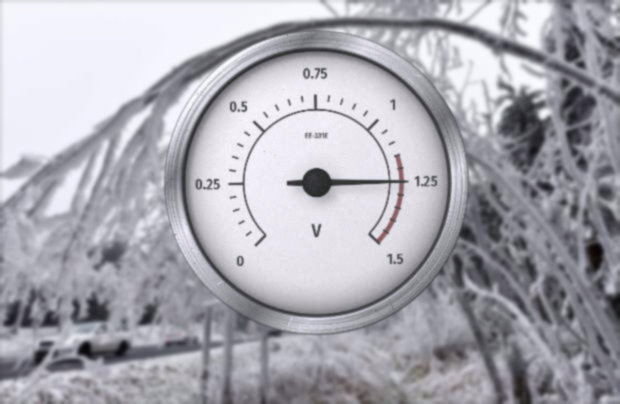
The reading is 1.25 V
